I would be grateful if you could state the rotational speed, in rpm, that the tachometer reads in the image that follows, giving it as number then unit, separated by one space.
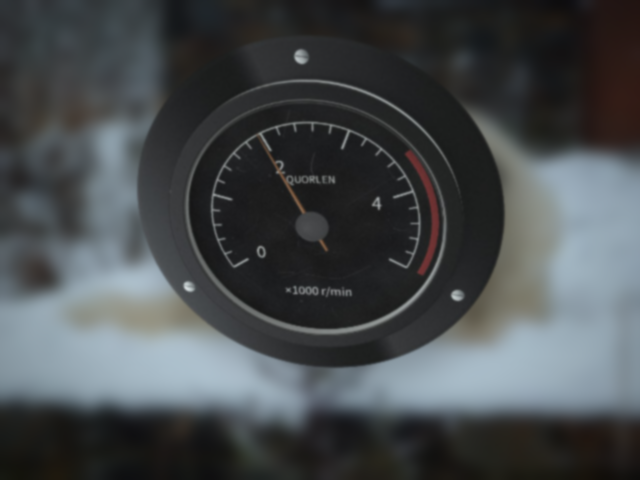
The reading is 2000 rpm
